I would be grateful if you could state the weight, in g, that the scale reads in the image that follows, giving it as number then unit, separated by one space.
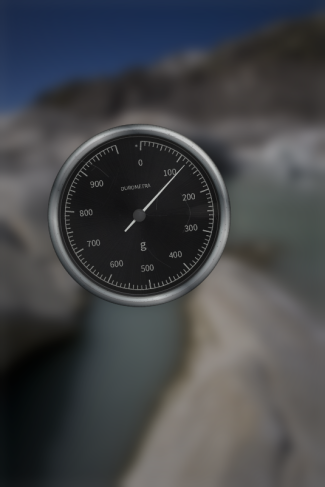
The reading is 120 g
